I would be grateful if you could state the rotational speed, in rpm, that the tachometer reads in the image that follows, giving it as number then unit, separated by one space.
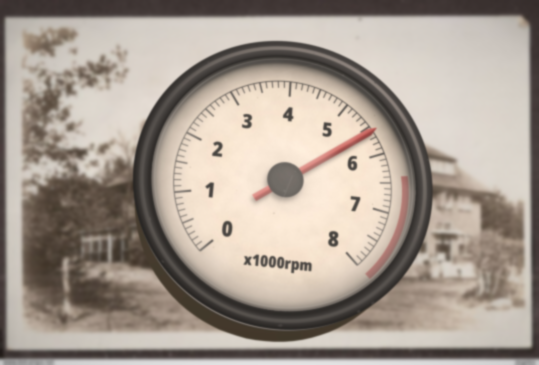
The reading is 5600 rpm
